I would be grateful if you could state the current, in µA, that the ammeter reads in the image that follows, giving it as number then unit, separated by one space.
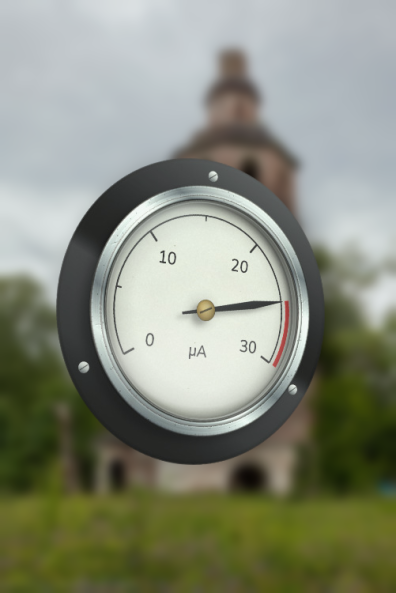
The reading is 25 µA
